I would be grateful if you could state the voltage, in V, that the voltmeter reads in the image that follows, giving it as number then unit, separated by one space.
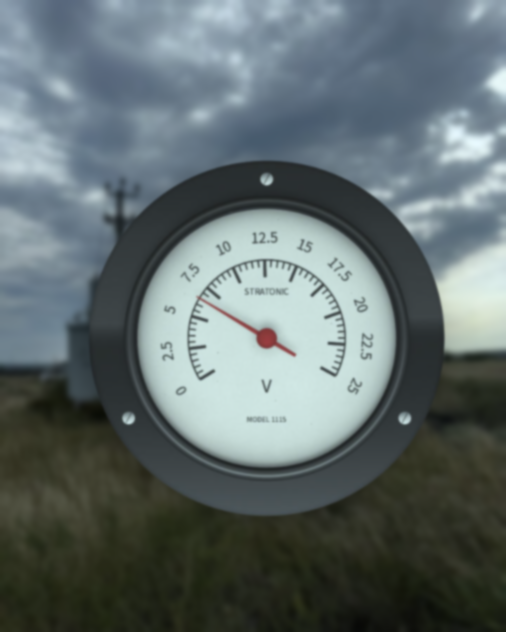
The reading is 6.5 V
